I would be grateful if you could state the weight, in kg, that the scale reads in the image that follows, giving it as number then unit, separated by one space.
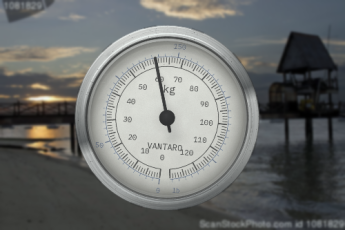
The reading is 60 kg
